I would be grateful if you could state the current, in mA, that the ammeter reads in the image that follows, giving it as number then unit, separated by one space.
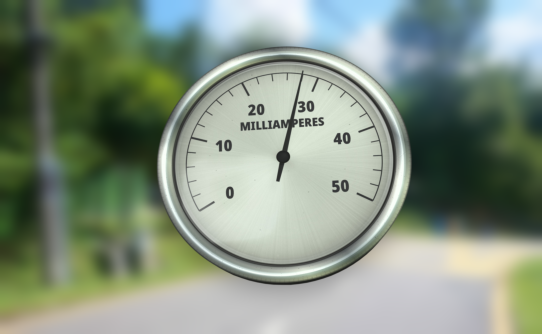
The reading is 28 mA
